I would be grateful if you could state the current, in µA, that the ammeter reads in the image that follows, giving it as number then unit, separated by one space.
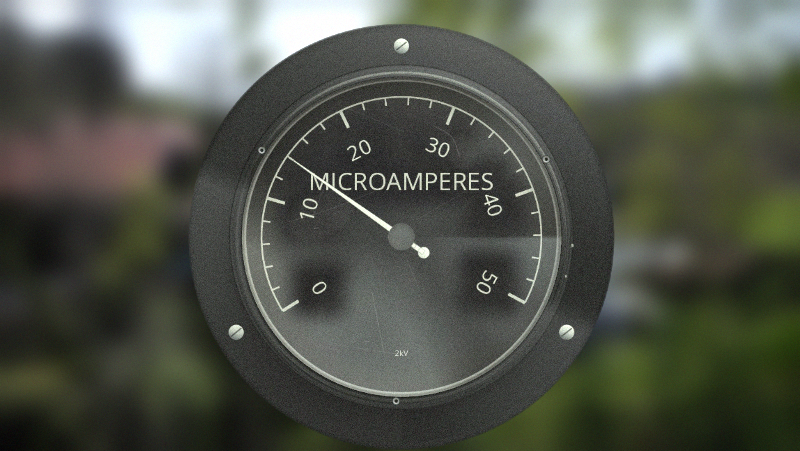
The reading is 14 µA
